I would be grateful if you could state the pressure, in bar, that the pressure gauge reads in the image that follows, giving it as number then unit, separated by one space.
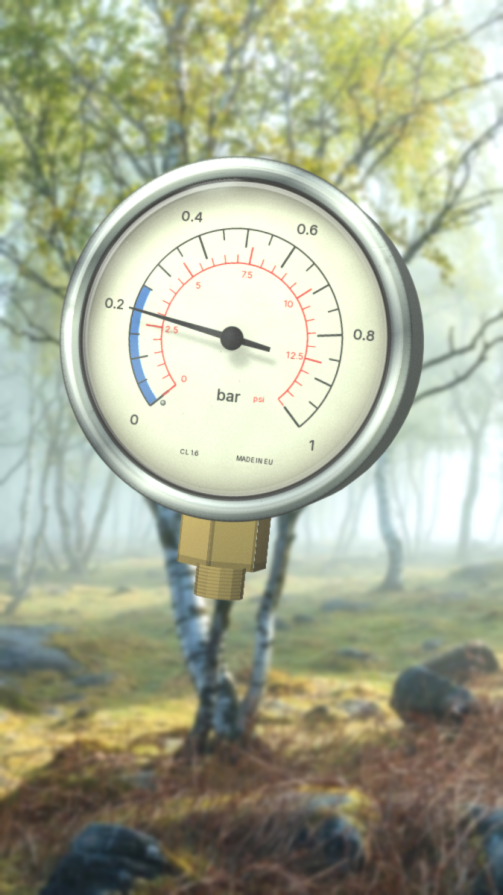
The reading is 0.2 bar
